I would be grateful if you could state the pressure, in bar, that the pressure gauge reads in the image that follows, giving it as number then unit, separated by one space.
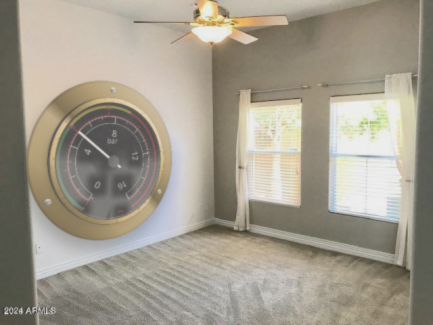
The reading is 5 bar
